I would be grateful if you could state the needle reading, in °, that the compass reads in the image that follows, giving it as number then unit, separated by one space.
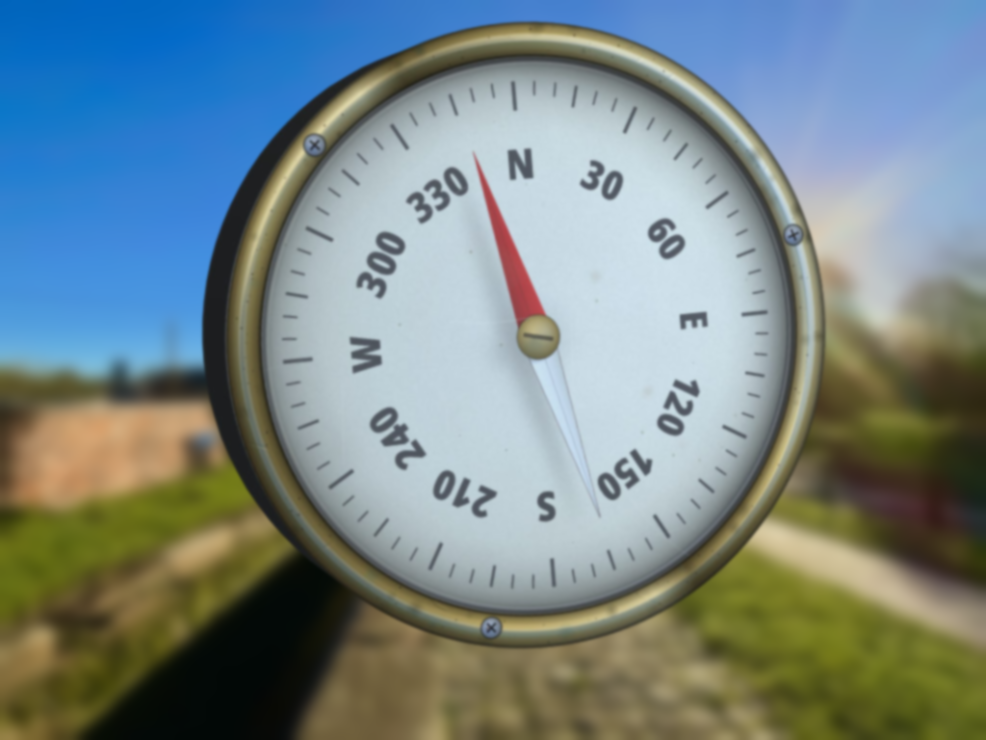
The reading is 345 °
